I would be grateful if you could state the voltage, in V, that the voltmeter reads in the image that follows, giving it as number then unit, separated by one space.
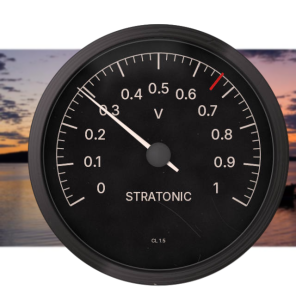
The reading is 0.29 V
